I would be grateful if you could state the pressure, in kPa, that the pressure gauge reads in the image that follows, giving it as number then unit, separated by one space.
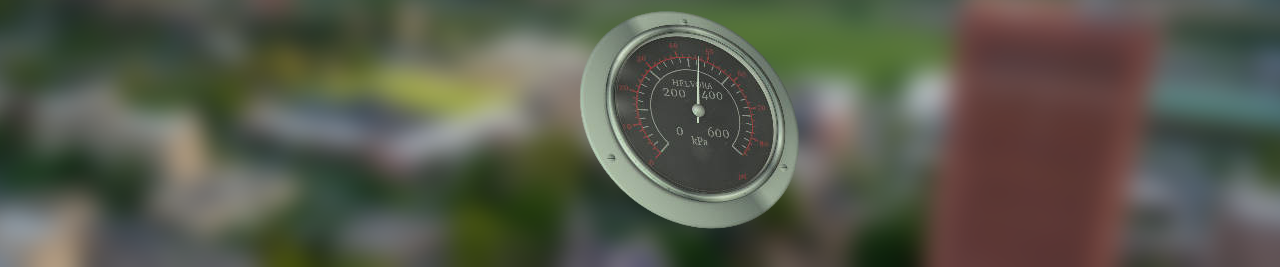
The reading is 320 kPa
